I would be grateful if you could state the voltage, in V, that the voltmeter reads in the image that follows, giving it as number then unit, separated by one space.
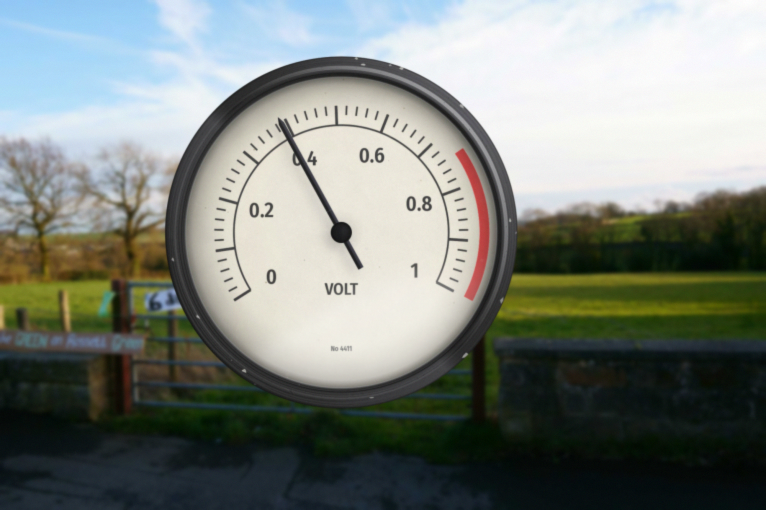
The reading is 0.39 V
